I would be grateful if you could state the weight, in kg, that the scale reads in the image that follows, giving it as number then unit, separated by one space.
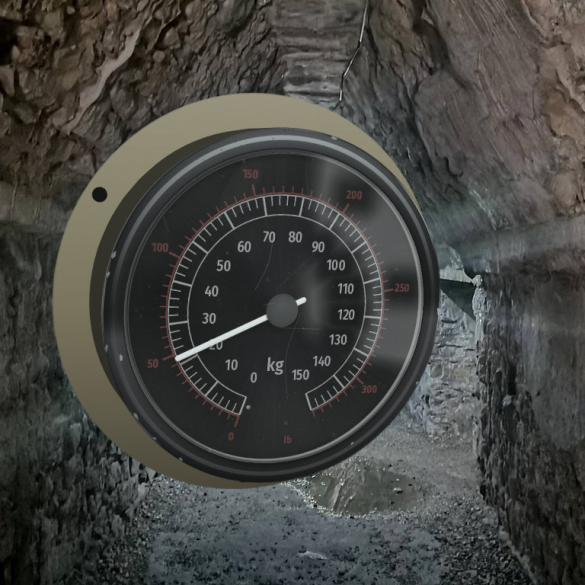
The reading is 22 kg
